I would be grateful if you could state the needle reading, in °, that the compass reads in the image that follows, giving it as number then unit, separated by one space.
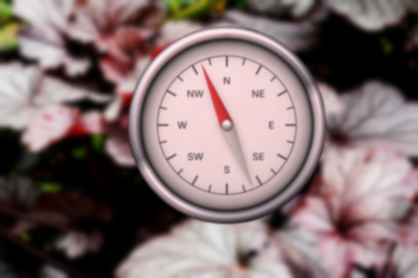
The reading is 337.5 °
